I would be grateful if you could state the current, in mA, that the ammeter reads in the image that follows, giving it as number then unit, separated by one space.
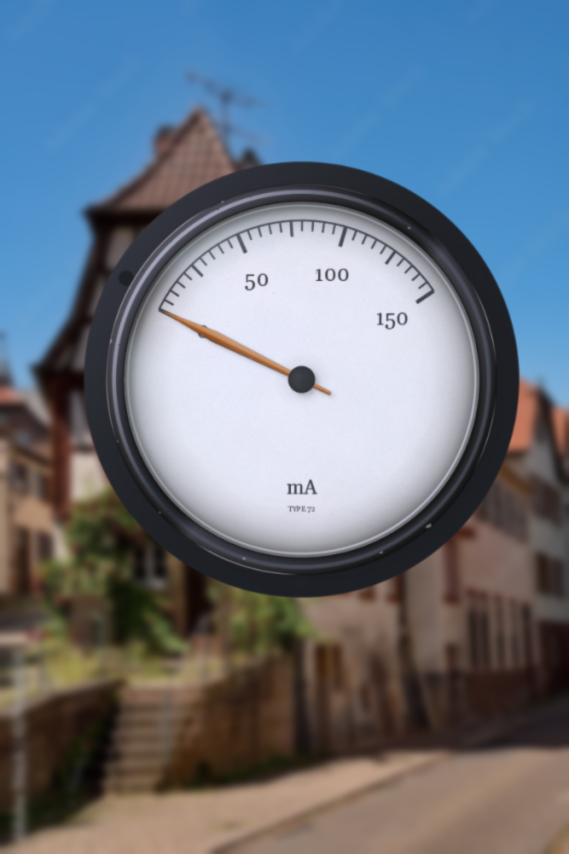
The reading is 0 mA
